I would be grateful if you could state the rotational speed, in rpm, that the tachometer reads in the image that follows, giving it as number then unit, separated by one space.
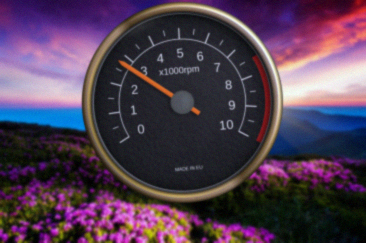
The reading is 2750 rpm
